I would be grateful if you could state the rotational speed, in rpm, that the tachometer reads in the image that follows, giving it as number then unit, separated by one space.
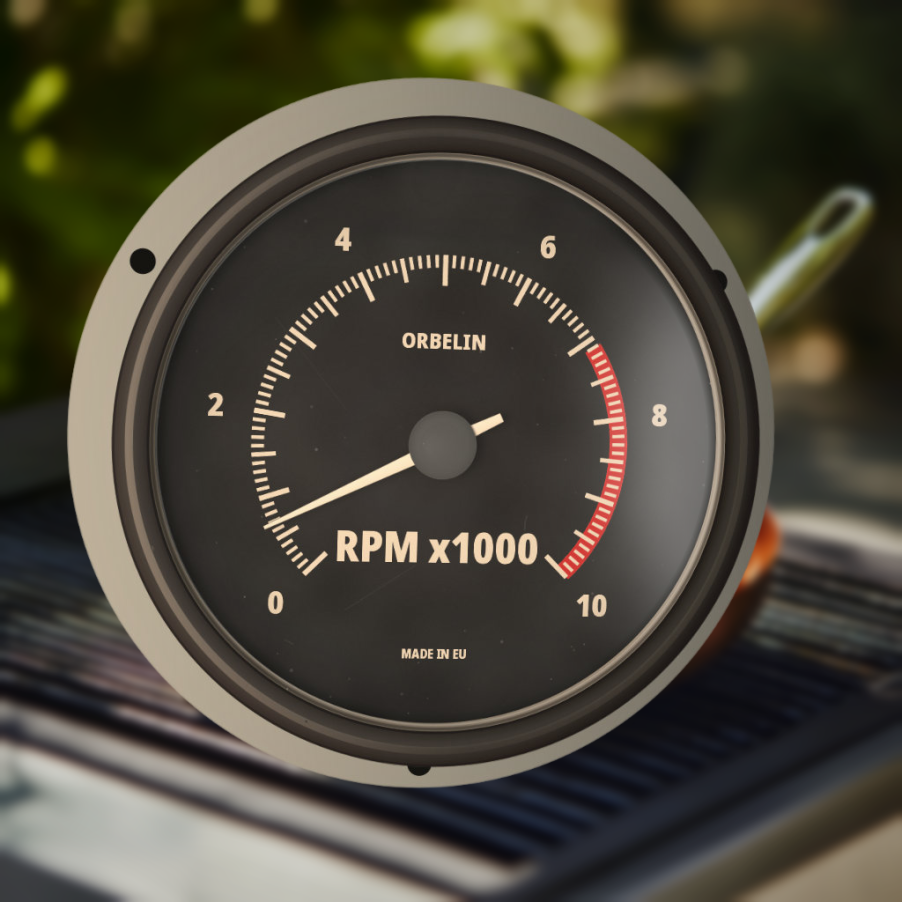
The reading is 700 rpm
